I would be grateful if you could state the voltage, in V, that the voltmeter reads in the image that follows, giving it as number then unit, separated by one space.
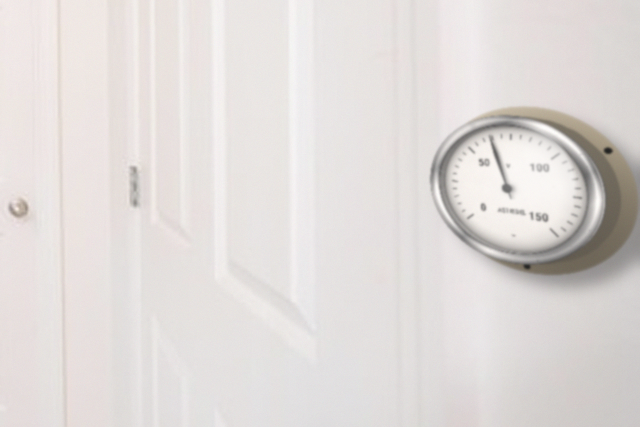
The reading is 65 V
